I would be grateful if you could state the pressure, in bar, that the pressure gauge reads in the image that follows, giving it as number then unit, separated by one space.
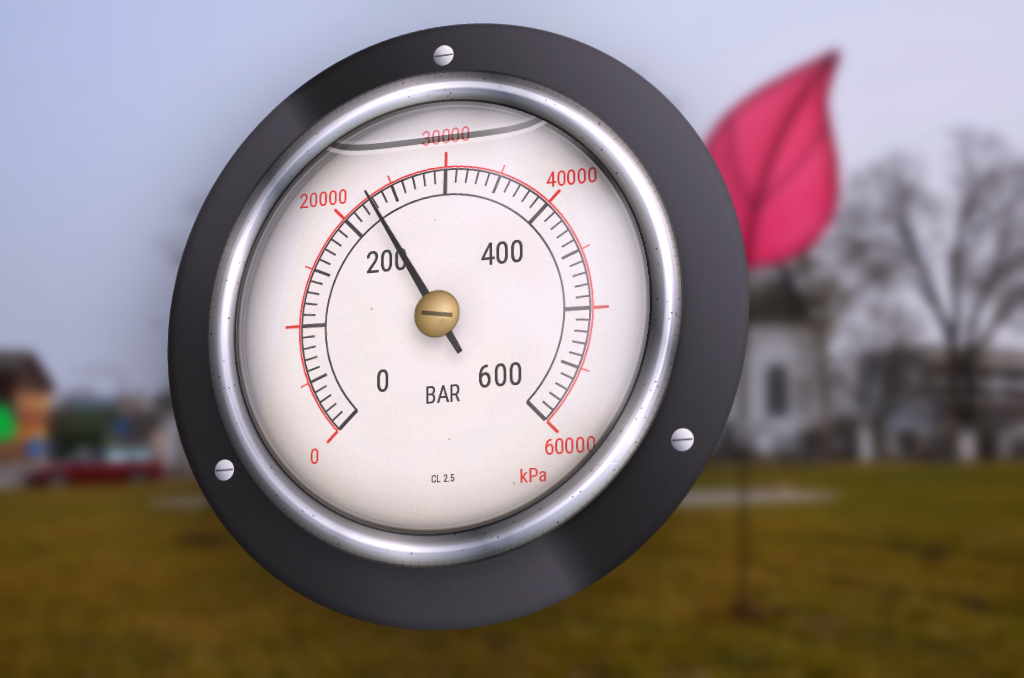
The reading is 230 bar
